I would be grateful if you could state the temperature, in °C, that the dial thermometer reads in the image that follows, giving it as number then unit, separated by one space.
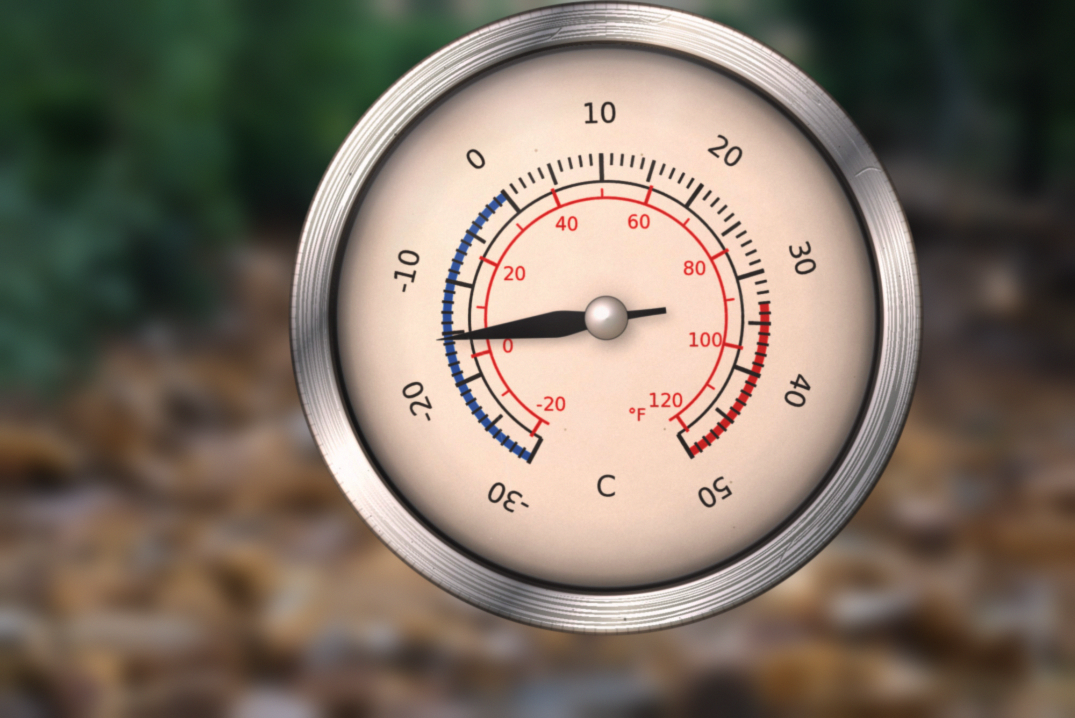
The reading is -15.5 °C
